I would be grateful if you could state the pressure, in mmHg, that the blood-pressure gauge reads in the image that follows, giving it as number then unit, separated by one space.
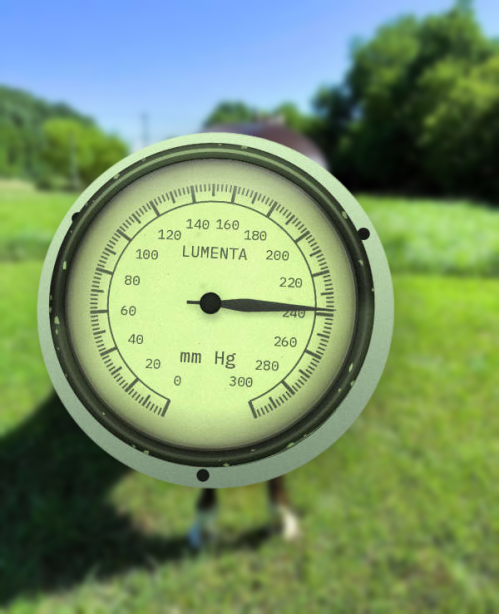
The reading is 238 mmHg
